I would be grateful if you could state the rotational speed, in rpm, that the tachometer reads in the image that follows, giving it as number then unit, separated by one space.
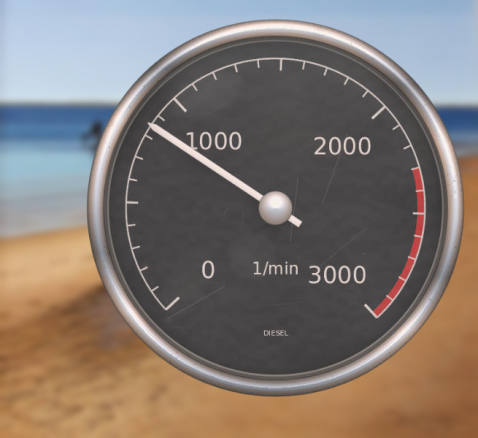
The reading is 850 rpm
